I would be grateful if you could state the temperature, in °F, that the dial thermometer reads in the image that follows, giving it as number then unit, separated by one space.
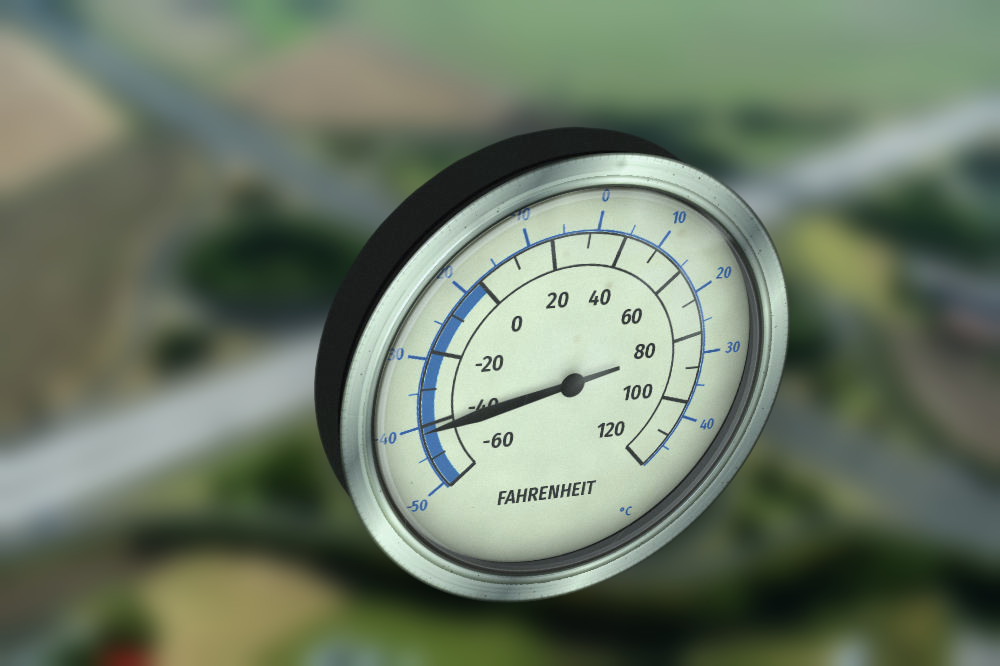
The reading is -40 °F
